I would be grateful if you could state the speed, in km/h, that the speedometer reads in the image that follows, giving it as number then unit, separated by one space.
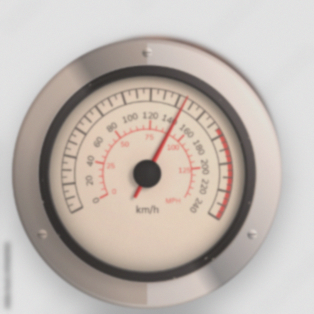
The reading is 145 km/h
